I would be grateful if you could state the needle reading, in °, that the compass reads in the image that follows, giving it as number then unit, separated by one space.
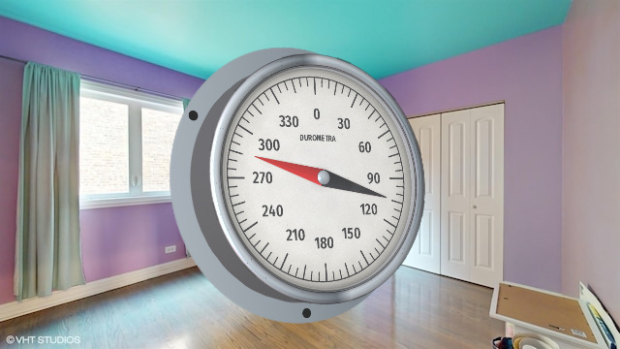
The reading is 285 °
